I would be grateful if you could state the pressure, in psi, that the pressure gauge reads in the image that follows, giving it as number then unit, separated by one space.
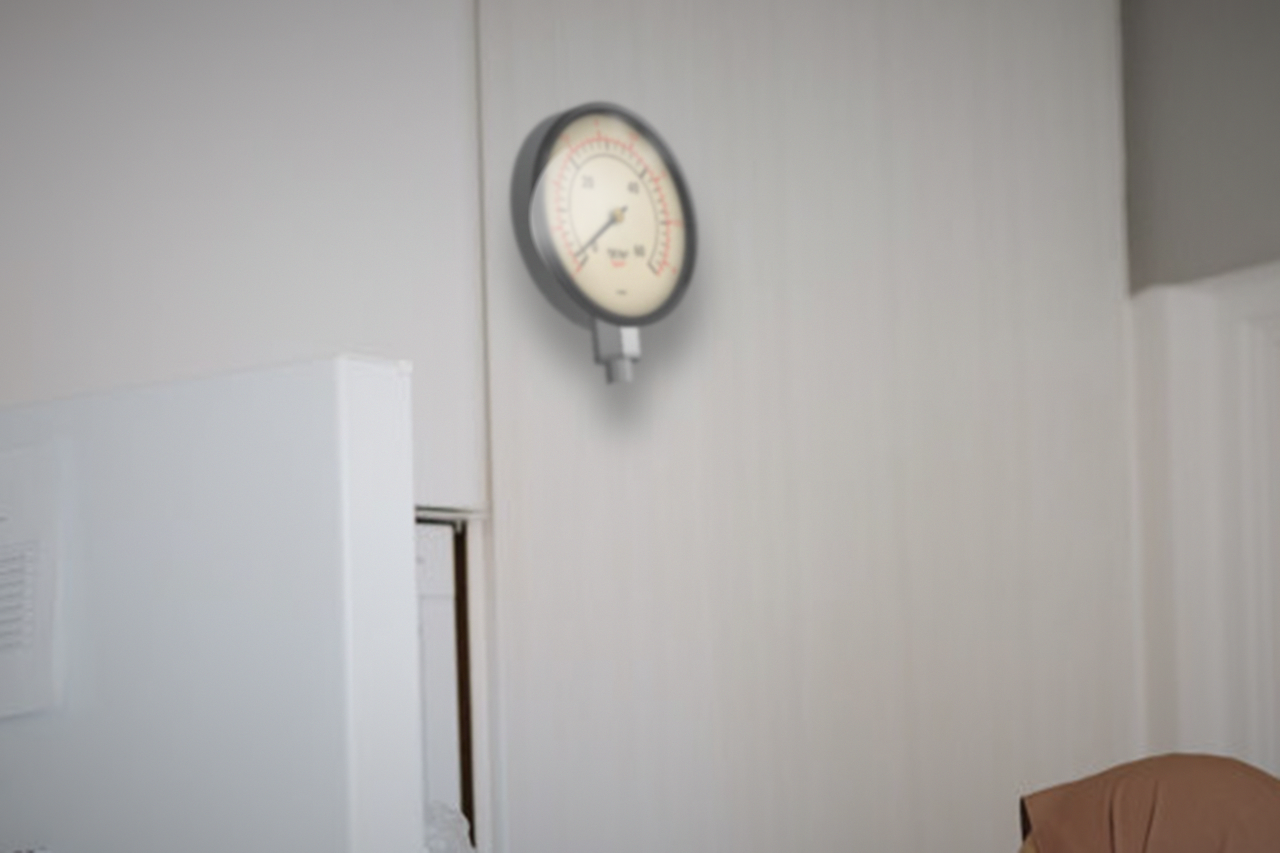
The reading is 2 psi
